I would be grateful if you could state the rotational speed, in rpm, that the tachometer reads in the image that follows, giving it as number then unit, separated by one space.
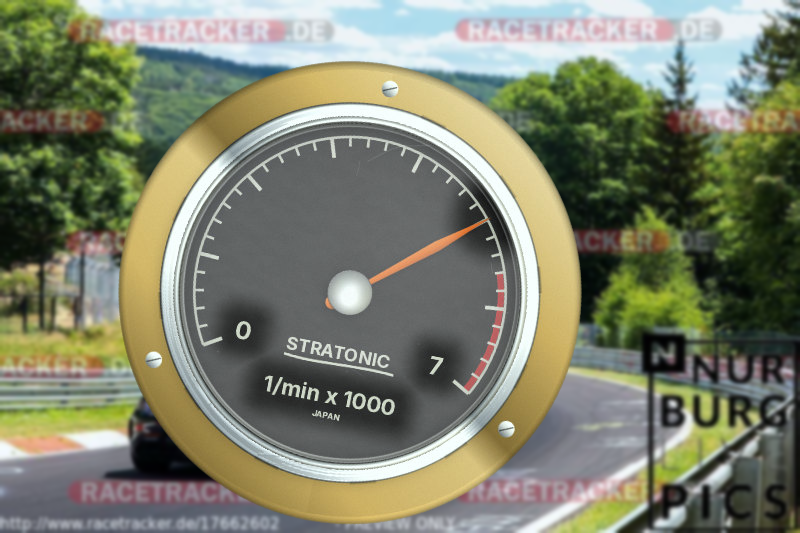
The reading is 5000 rpm
